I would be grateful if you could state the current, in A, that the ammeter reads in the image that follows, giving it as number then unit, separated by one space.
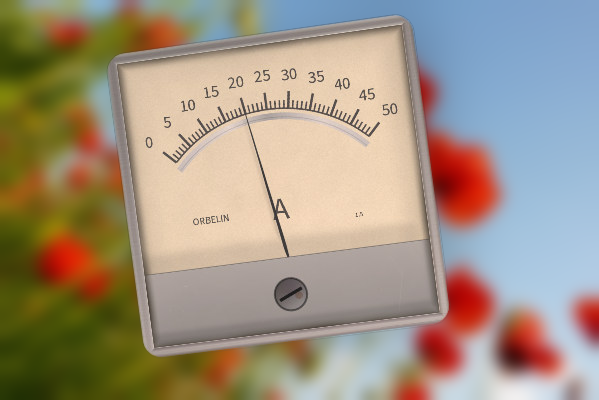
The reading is 20 A
